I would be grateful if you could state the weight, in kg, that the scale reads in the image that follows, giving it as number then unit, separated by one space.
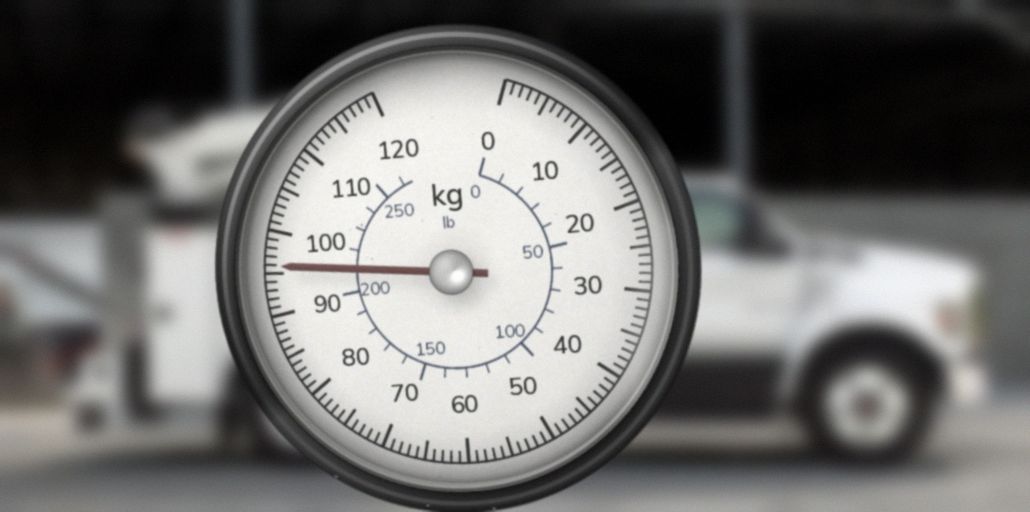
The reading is 96 kg
